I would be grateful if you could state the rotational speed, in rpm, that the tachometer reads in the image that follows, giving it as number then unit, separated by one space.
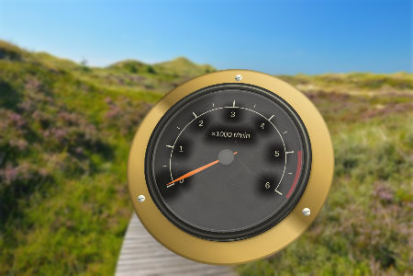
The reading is 0 rpm
